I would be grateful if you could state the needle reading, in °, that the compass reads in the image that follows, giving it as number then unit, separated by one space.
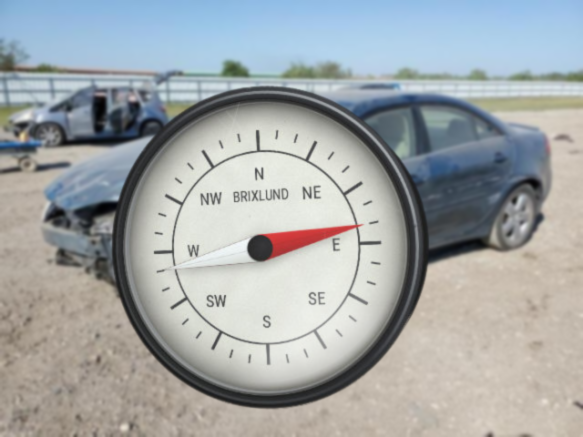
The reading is 80 °
